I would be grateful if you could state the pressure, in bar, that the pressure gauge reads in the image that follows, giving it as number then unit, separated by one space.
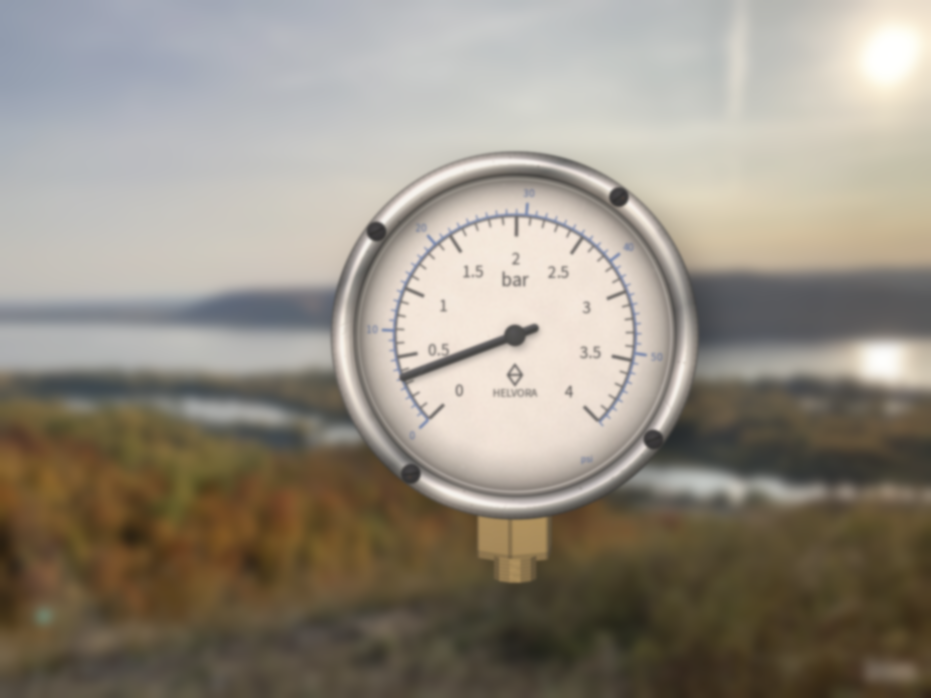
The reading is 0.35 bar
